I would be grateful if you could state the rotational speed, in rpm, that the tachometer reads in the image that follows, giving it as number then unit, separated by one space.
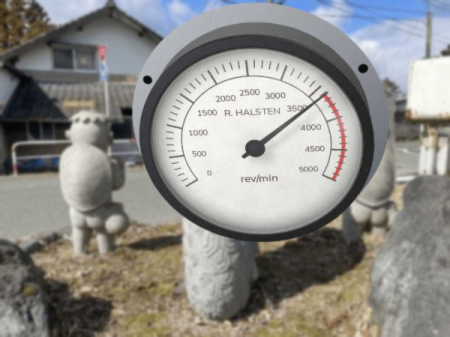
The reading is 3600 rpm
